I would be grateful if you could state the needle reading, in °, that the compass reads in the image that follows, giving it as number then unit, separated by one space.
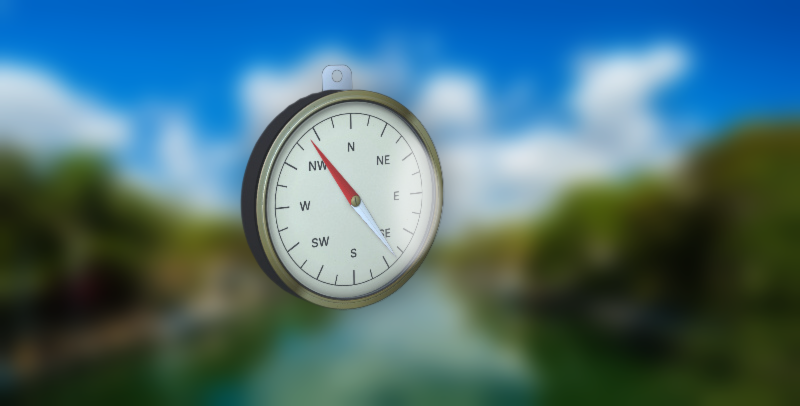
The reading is 322.5 °
